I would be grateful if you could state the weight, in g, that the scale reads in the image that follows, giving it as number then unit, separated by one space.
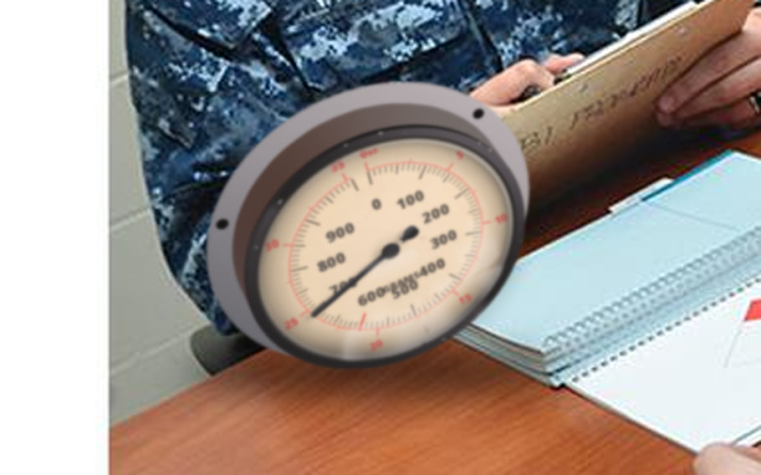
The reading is 700 g
